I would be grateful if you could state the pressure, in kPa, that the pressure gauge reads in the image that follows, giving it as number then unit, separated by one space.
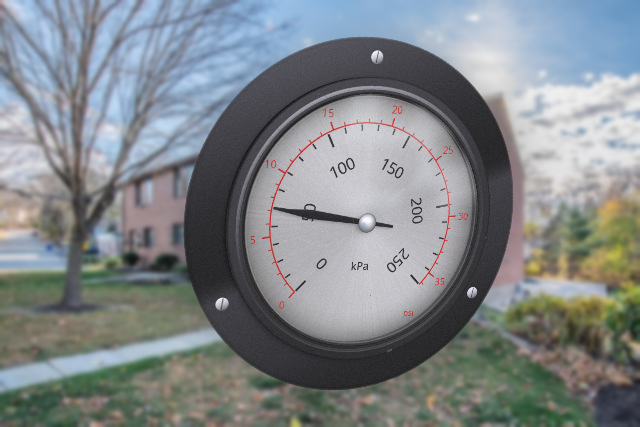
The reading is 50 kPa
